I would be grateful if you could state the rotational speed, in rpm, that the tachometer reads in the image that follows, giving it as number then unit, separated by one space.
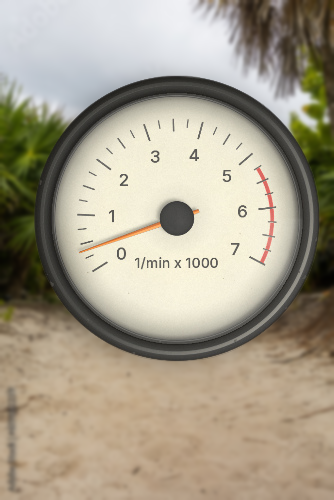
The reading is 375 rpm
